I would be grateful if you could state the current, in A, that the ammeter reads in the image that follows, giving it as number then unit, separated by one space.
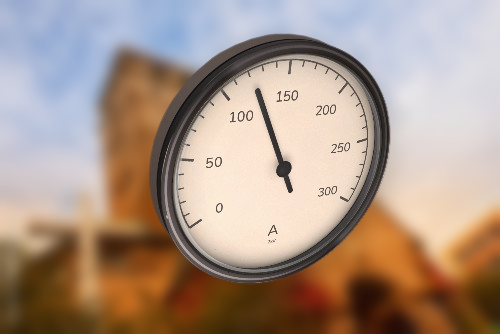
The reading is 120 A
